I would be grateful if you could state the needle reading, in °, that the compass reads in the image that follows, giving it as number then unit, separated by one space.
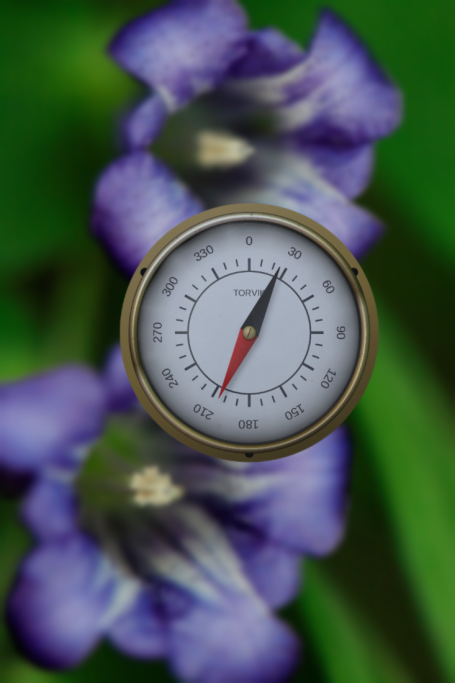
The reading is 205 °
